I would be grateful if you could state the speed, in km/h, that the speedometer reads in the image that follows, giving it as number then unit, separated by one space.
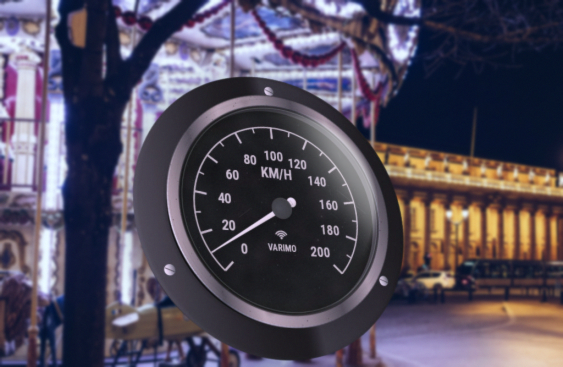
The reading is 10 km/h
